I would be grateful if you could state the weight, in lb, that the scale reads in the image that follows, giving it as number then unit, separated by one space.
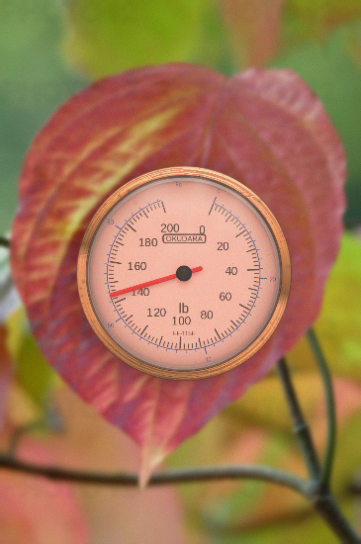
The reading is 144 lb
